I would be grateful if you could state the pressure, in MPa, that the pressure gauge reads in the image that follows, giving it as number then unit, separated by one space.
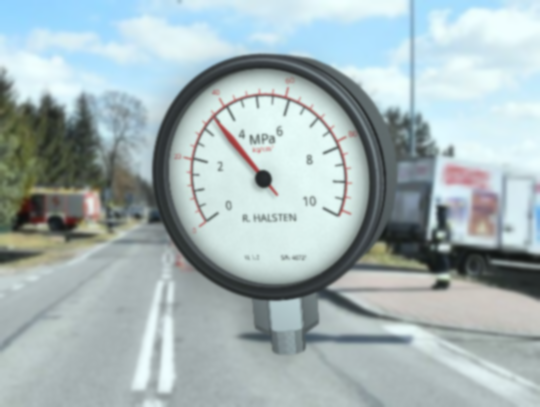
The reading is 3.5 MPa
